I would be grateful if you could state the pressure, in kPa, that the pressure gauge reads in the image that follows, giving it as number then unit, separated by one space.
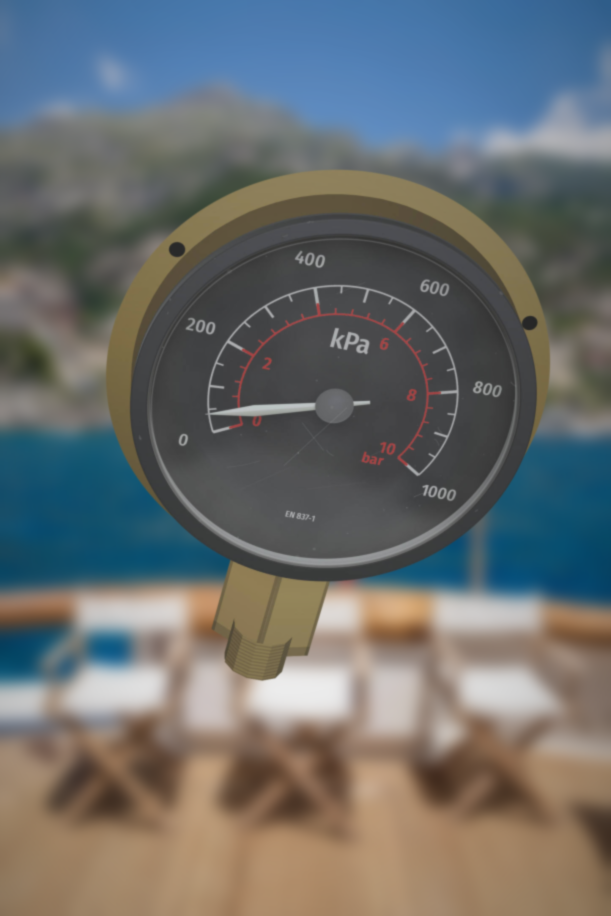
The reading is 50 kPa
